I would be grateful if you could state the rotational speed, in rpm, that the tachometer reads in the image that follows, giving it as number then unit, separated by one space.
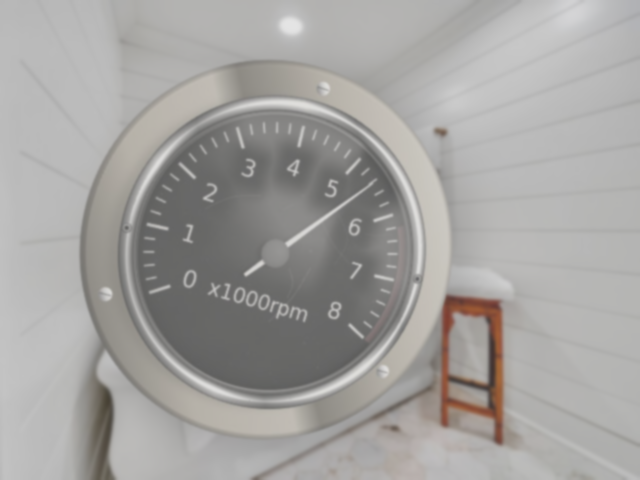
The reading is 5400 rpm
